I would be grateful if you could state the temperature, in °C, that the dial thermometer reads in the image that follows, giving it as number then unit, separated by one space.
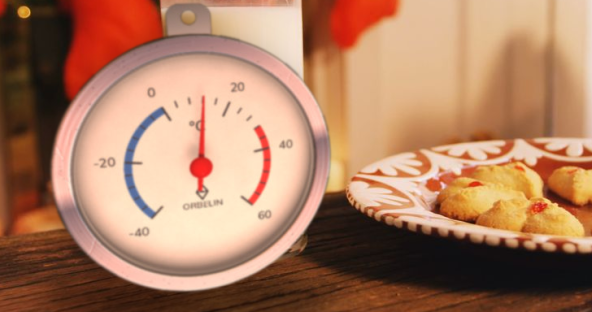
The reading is 12 °C
